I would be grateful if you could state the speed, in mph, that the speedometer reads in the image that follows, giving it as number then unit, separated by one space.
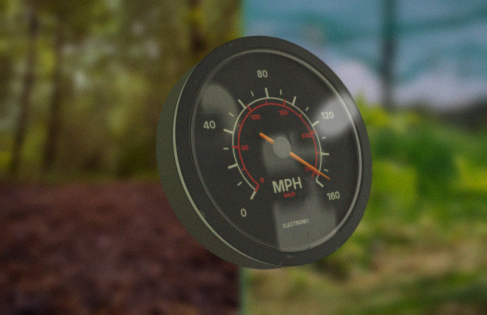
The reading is 155 mph
